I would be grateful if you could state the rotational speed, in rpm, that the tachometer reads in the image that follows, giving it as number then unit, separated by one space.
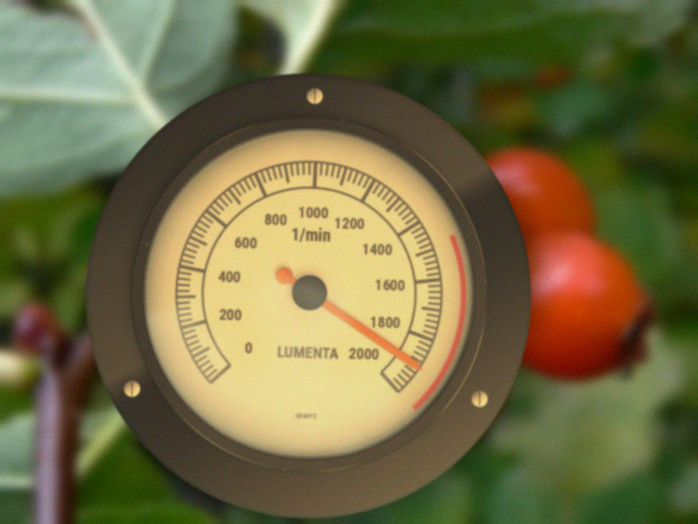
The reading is 1900 rpm
